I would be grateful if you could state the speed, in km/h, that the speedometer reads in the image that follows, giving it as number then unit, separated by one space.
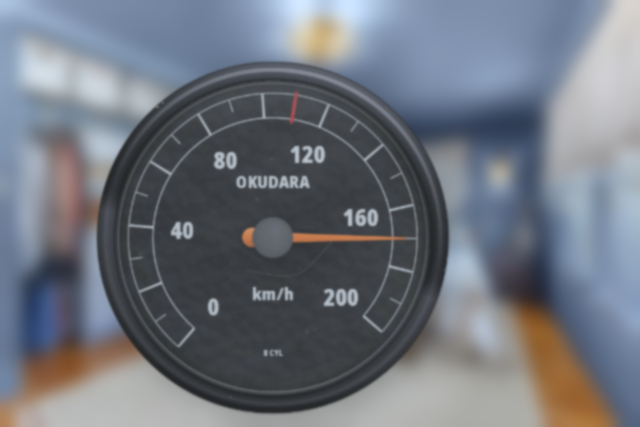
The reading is 170 km/h
